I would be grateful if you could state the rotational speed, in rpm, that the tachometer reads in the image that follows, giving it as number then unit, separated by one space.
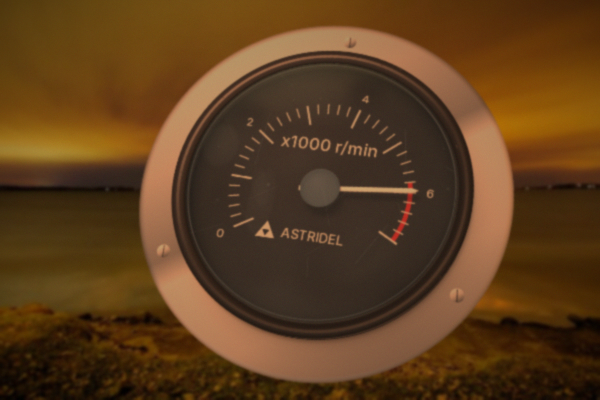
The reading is 6000 rpm
